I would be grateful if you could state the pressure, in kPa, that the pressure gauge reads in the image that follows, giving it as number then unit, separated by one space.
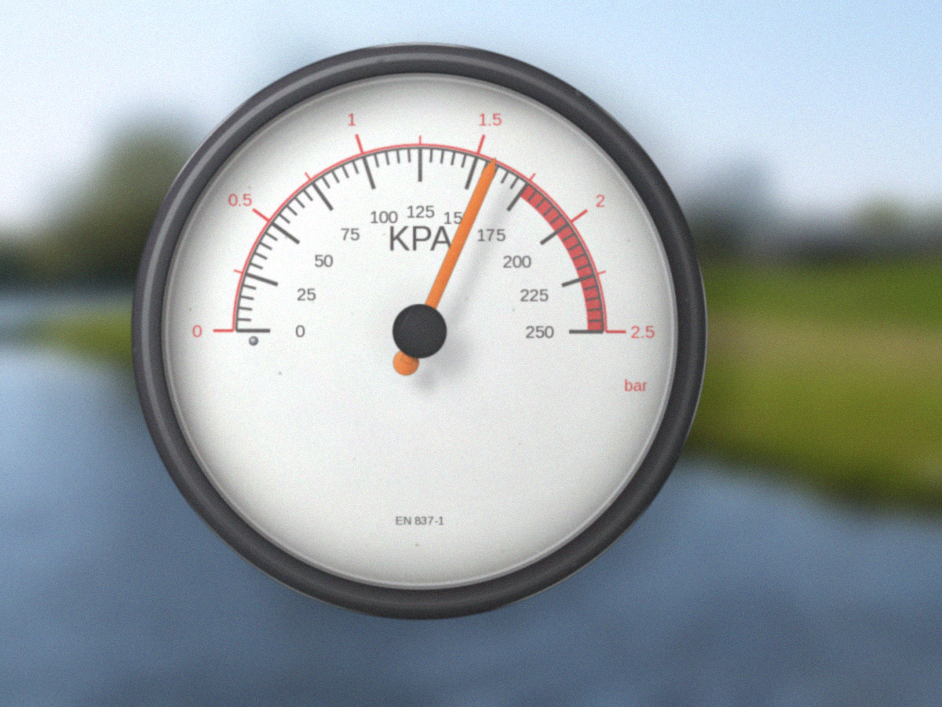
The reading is 157.5 kPa
